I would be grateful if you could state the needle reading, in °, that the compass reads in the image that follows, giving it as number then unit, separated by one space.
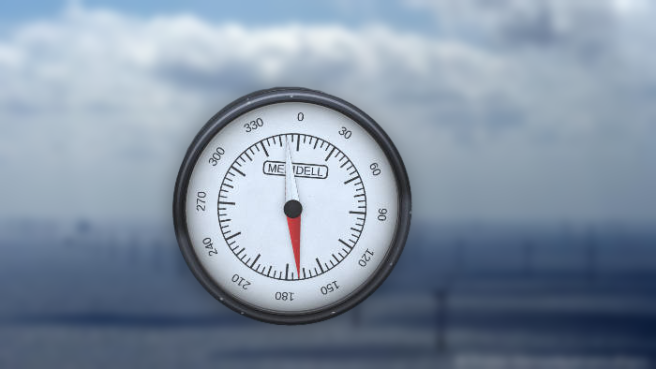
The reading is 170 °
